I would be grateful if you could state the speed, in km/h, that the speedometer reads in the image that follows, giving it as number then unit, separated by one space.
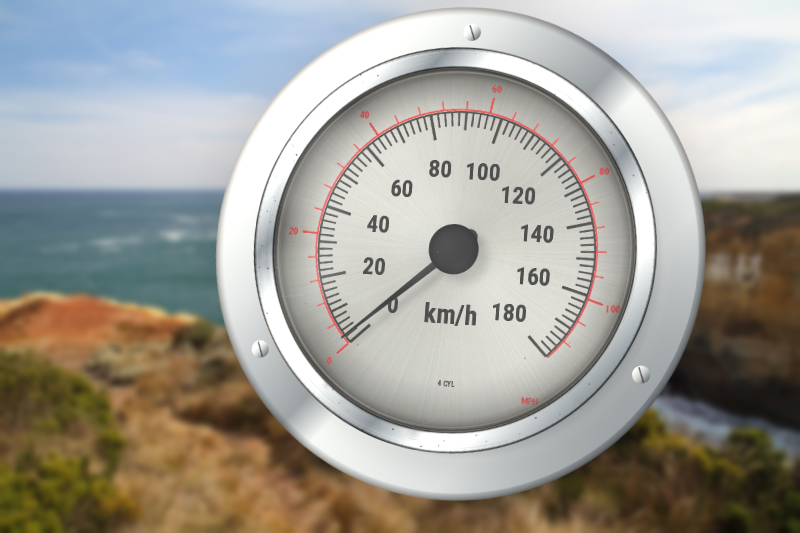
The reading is 2 km/h
